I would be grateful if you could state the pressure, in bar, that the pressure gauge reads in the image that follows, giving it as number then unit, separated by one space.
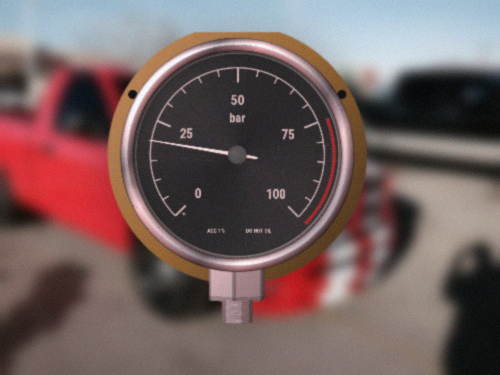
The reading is 20 bar
